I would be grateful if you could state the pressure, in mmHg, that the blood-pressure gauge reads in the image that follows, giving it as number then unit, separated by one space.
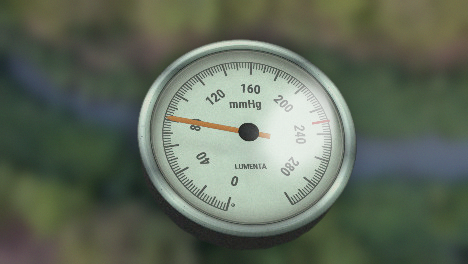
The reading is 80 mmHg
